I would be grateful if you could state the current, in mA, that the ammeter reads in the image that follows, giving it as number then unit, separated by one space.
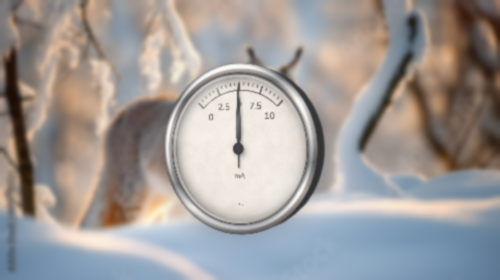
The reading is 5 mA
